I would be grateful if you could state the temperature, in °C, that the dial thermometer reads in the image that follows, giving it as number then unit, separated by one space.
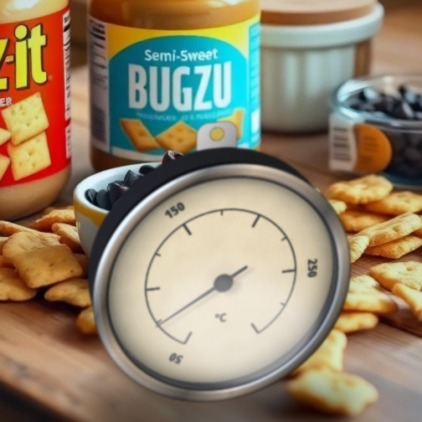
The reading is 75 °C
